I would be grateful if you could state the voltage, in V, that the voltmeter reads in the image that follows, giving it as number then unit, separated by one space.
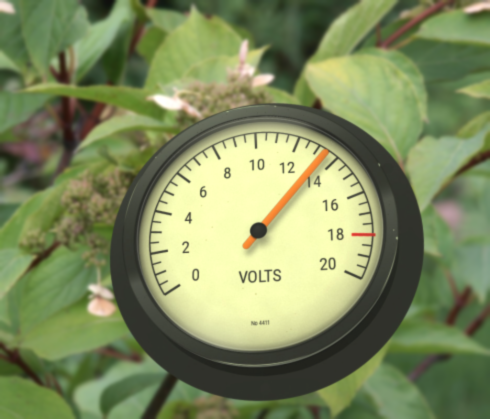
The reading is 13.5 V
